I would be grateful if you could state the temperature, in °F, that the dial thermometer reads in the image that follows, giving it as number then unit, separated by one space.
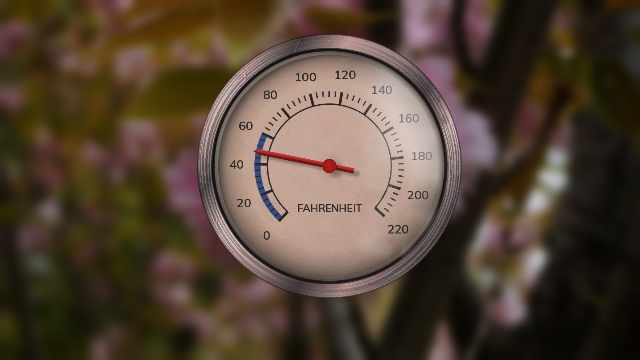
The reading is 48 °F
